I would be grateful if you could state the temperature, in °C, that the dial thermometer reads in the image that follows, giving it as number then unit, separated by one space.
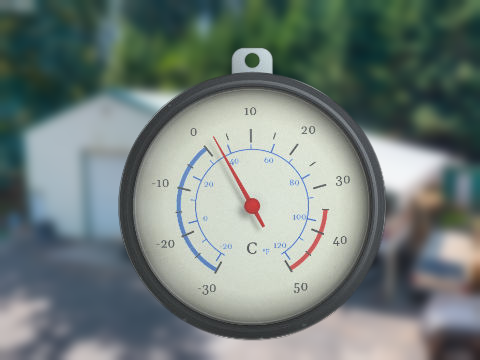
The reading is 2.5 °C
